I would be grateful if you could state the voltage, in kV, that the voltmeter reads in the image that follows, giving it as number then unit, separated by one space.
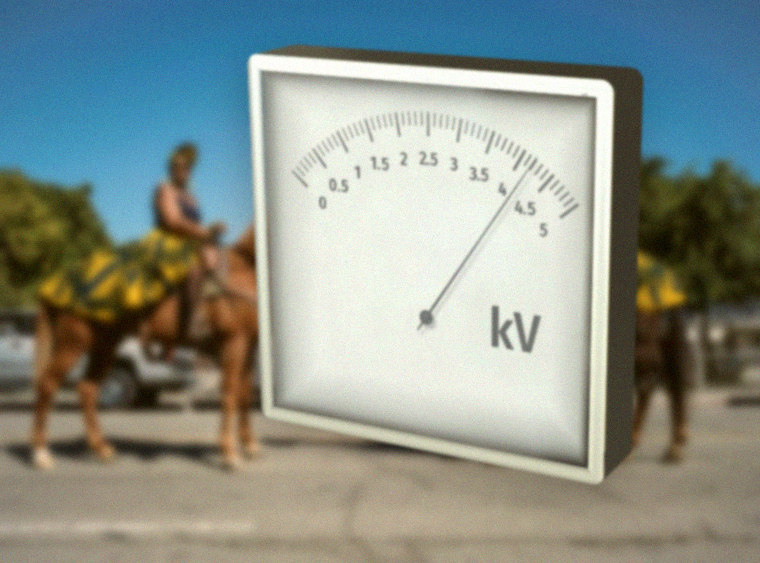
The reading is 4.2 kV
